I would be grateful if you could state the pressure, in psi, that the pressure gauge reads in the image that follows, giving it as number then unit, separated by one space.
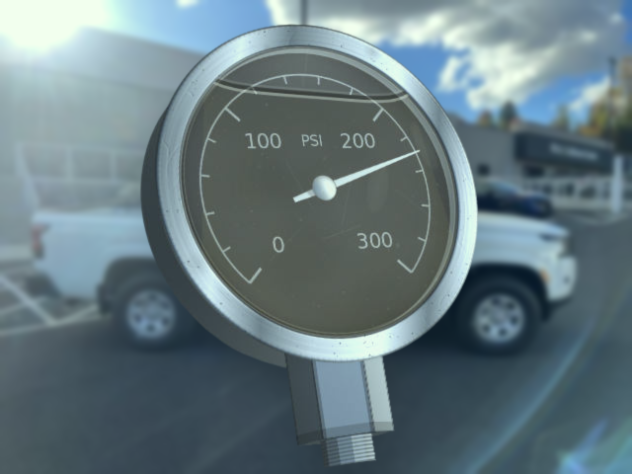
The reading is 230 psi
